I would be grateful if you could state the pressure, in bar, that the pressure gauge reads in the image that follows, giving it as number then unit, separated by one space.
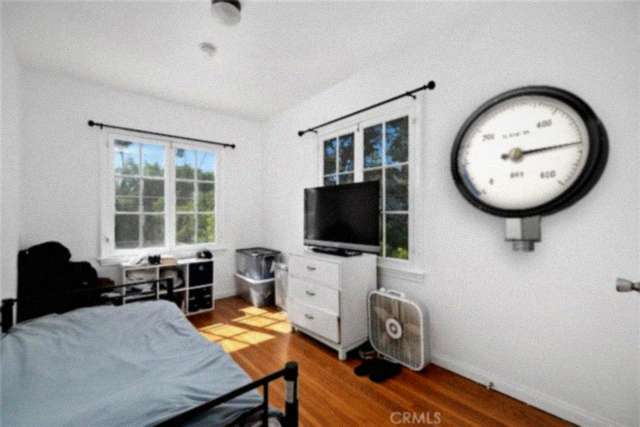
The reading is 500 bar
